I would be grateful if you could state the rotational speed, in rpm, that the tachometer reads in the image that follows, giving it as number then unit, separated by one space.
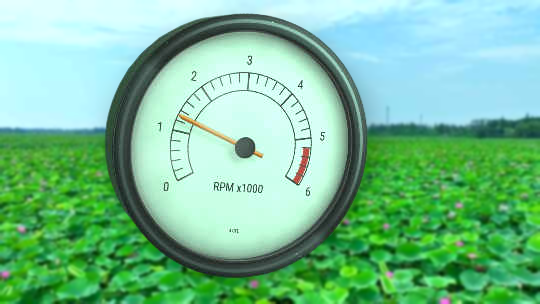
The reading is 1300 rpm
